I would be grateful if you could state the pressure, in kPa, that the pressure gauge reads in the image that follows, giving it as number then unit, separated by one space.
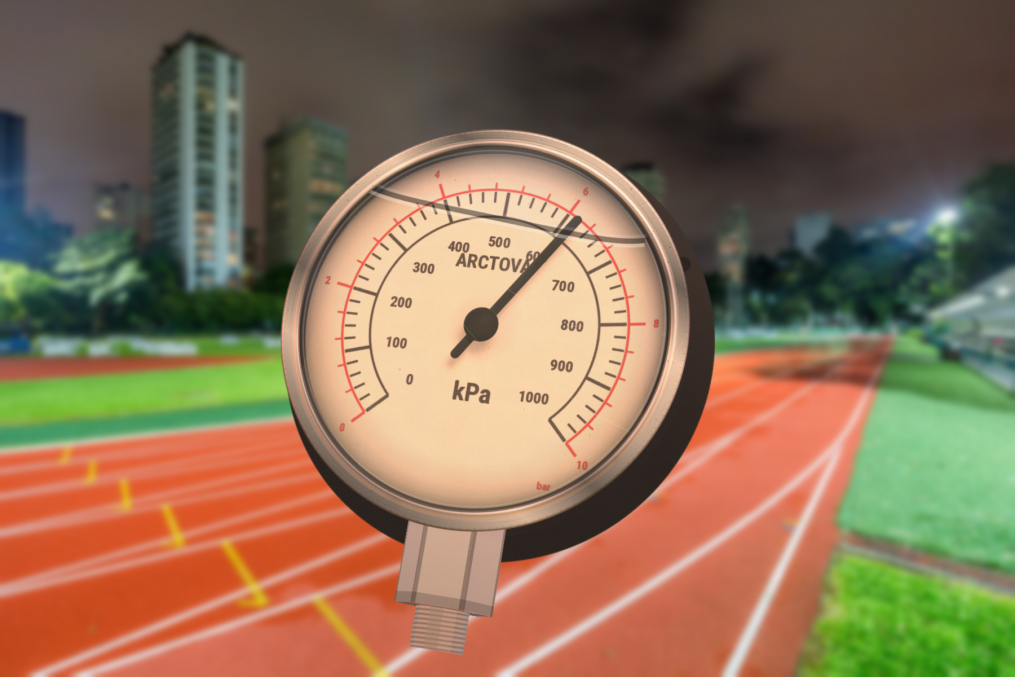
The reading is 620 kPa
